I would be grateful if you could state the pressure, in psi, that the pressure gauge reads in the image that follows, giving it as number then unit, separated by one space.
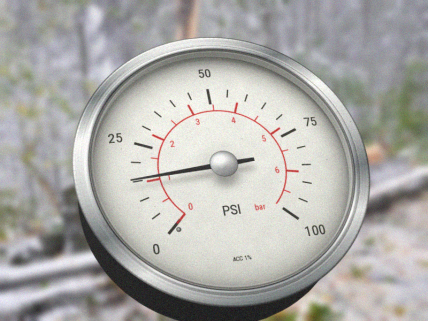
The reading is 15 psi
